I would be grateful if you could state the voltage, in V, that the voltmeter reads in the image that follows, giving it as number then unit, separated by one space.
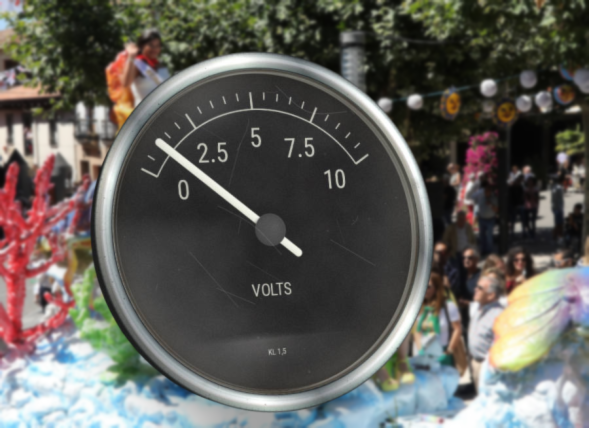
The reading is 1 V
